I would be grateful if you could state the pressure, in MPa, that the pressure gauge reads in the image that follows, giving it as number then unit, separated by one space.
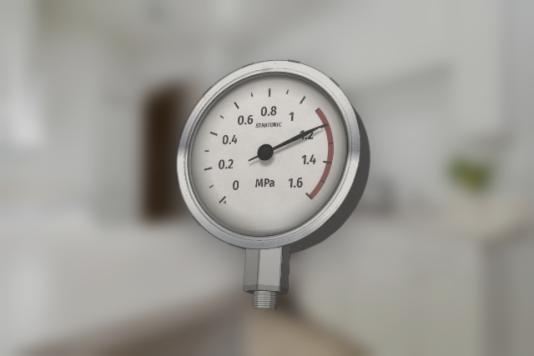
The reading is 1.2 MPa
